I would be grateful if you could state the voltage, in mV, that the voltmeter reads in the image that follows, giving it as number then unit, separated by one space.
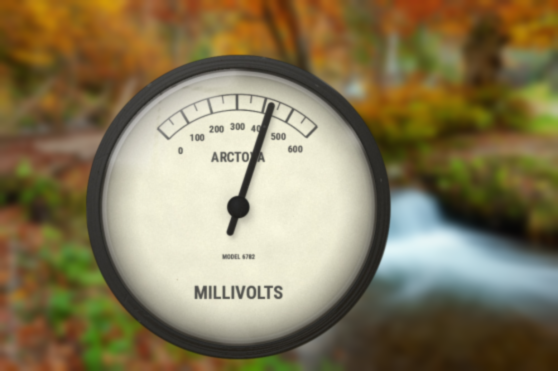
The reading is 425 mV
